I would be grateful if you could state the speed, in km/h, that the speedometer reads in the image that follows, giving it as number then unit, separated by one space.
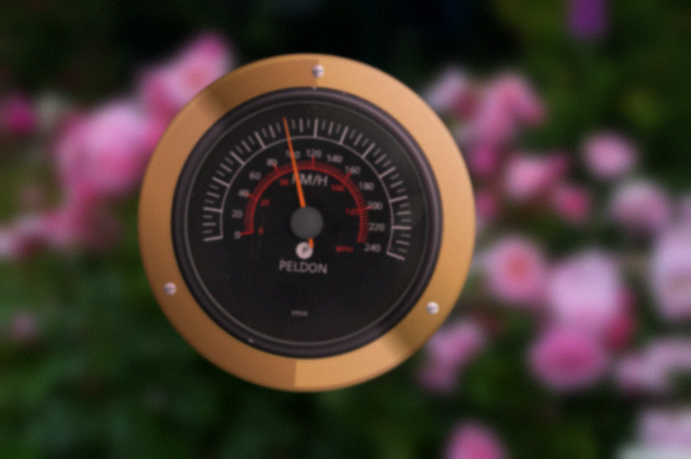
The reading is 100 km/h
